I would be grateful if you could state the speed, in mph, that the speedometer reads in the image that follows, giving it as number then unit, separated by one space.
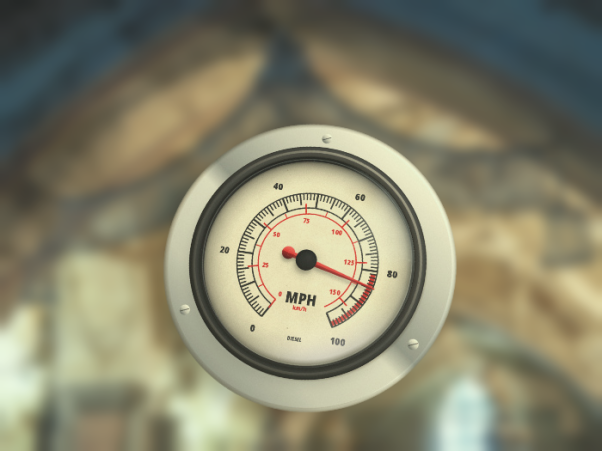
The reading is 85 mph
